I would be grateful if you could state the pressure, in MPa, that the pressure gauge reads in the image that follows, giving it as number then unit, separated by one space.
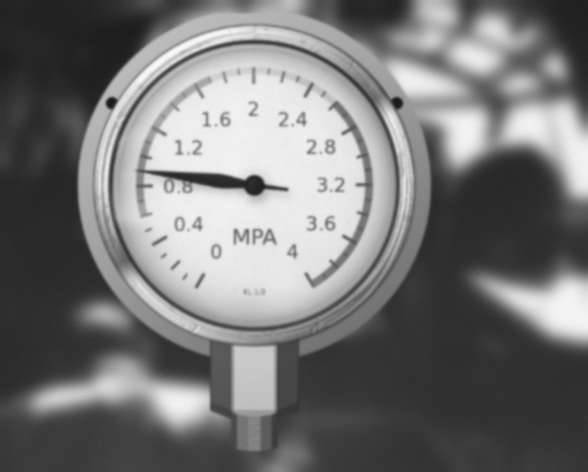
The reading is 0.9 MPa
